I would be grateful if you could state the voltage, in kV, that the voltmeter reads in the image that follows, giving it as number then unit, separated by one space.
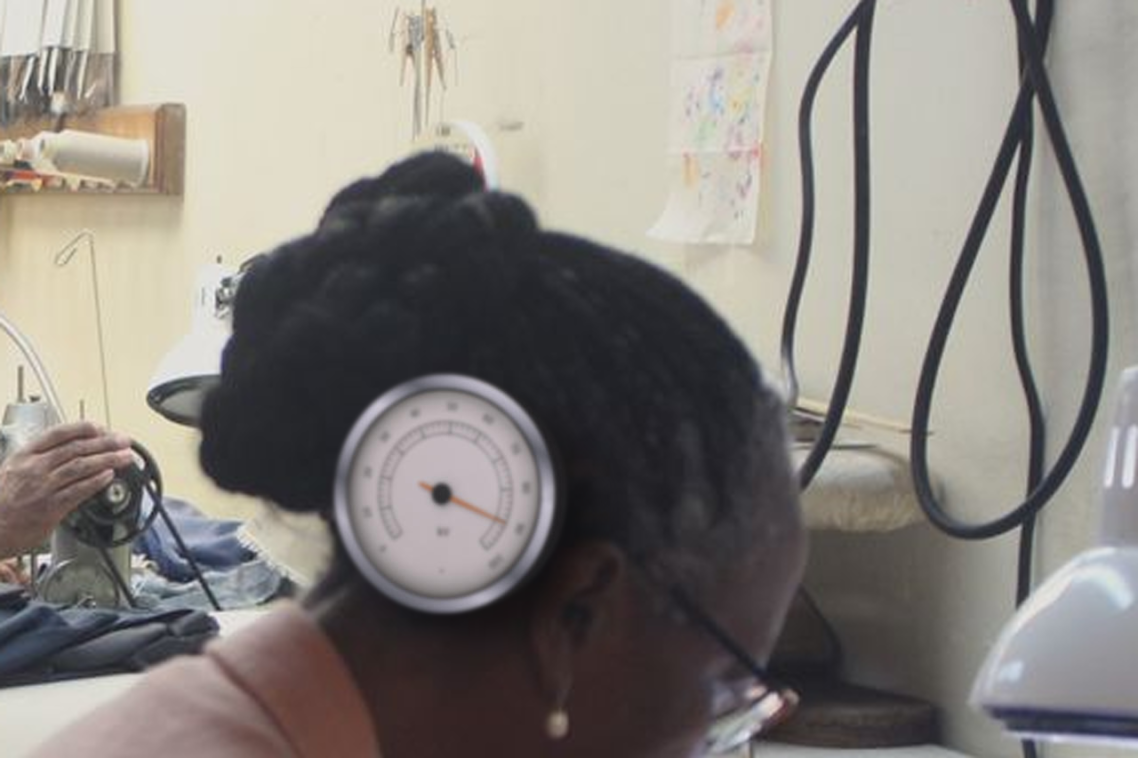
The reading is 90 kV
